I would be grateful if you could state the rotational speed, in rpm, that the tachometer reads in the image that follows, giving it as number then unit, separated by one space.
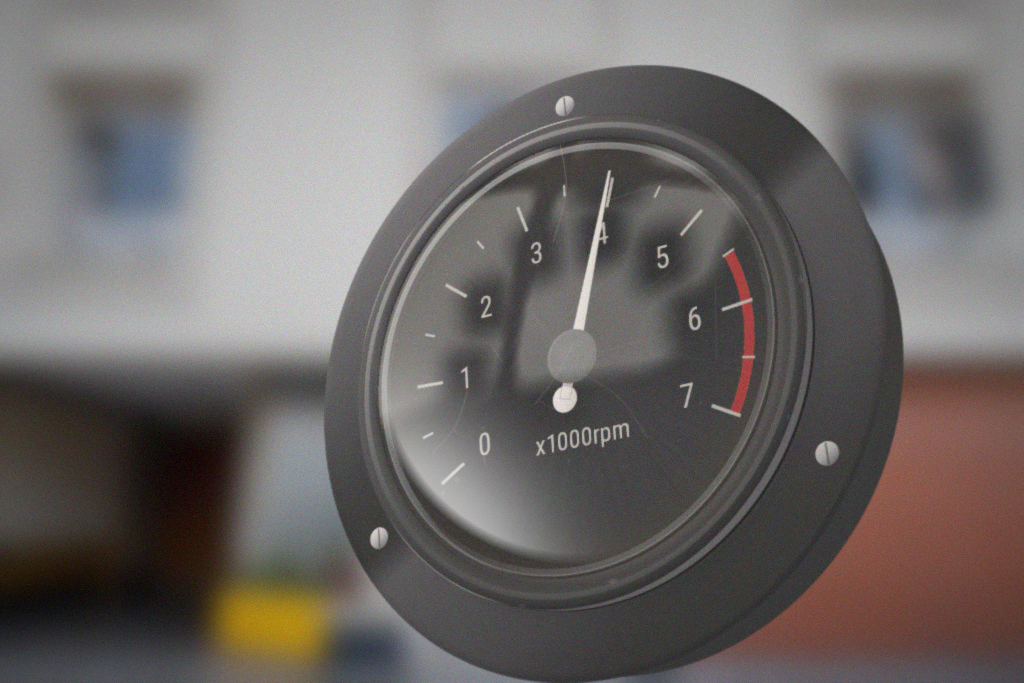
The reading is 4000 rpm
